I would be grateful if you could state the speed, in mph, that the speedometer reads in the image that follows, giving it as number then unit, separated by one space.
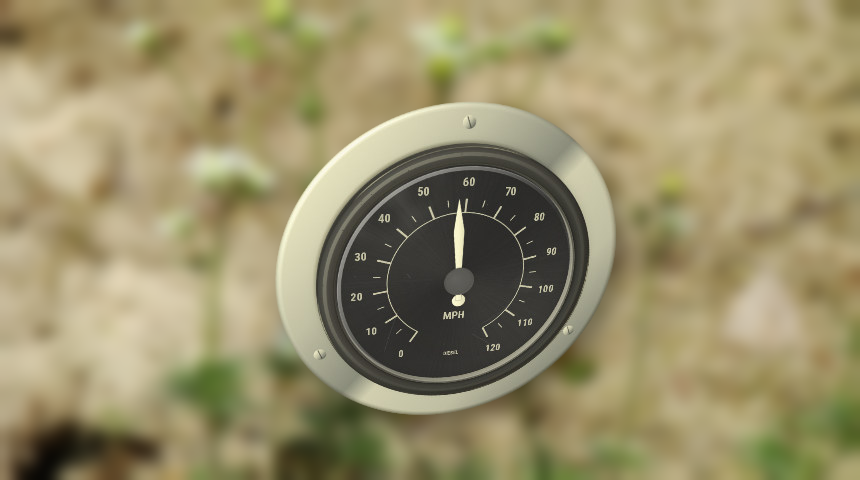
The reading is 57.5 mph
